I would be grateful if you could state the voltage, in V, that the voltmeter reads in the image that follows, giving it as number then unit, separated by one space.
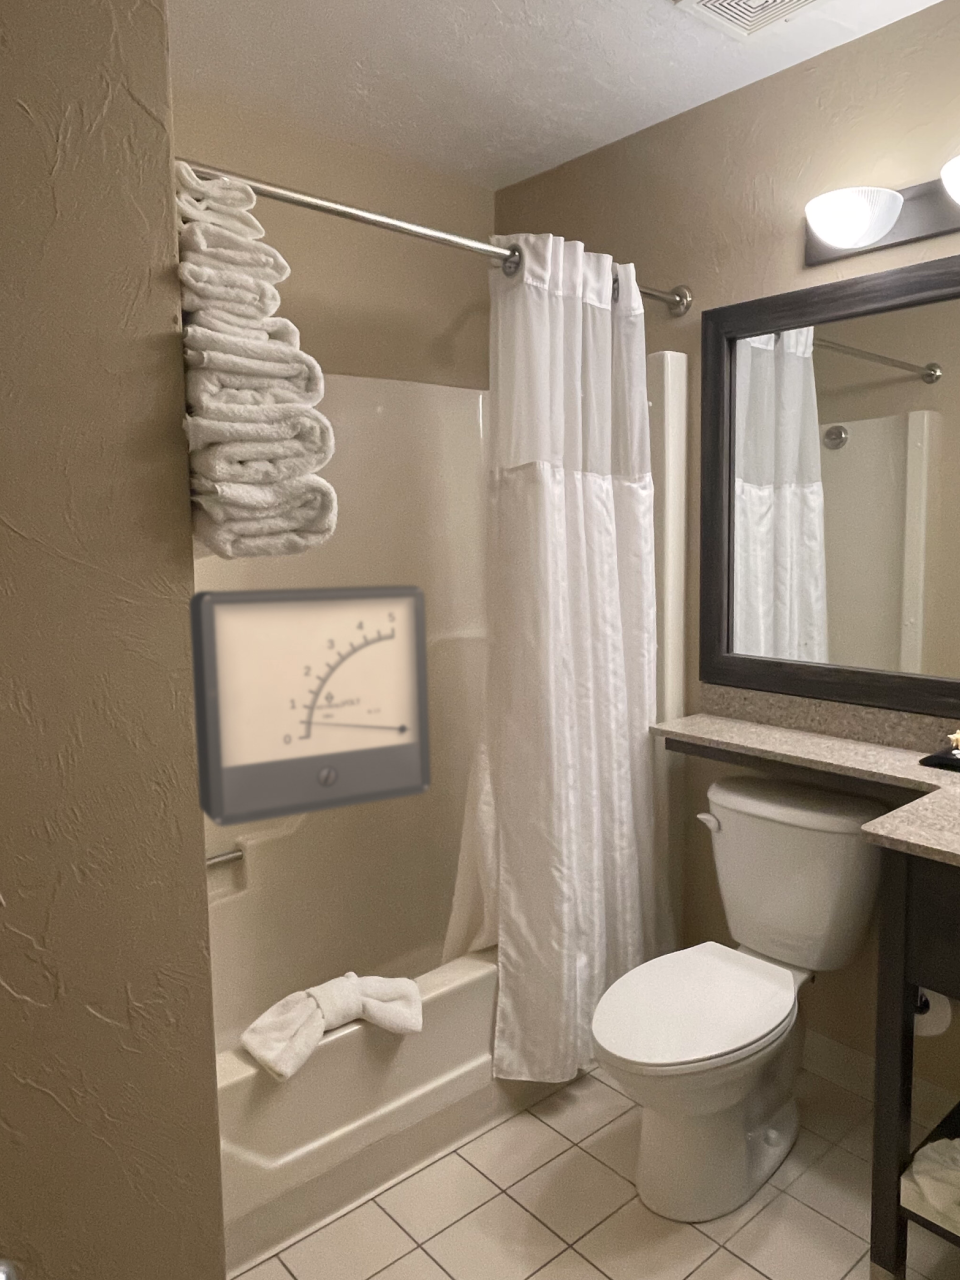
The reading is 0.5 V
